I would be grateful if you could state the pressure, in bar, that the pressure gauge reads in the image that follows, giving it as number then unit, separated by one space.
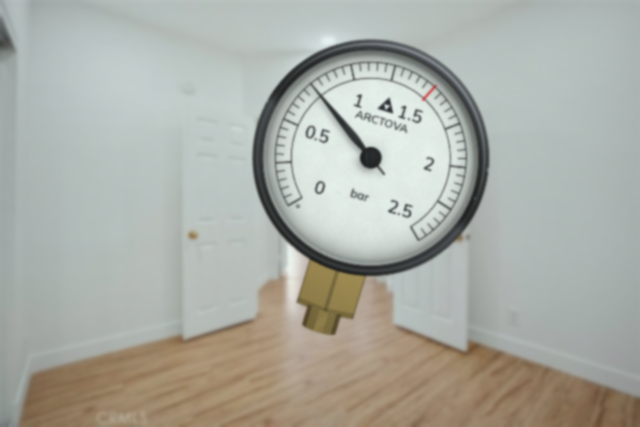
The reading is 0.75 bar
